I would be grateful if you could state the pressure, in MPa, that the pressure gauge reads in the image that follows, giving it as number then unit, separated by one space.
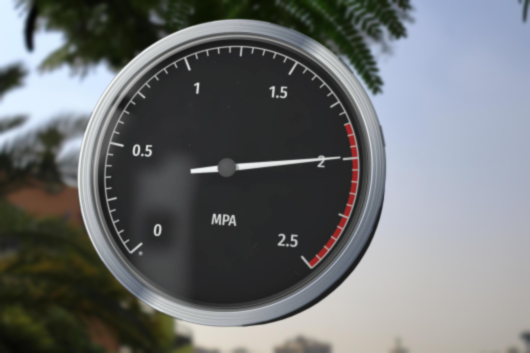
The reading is 2 MPa
